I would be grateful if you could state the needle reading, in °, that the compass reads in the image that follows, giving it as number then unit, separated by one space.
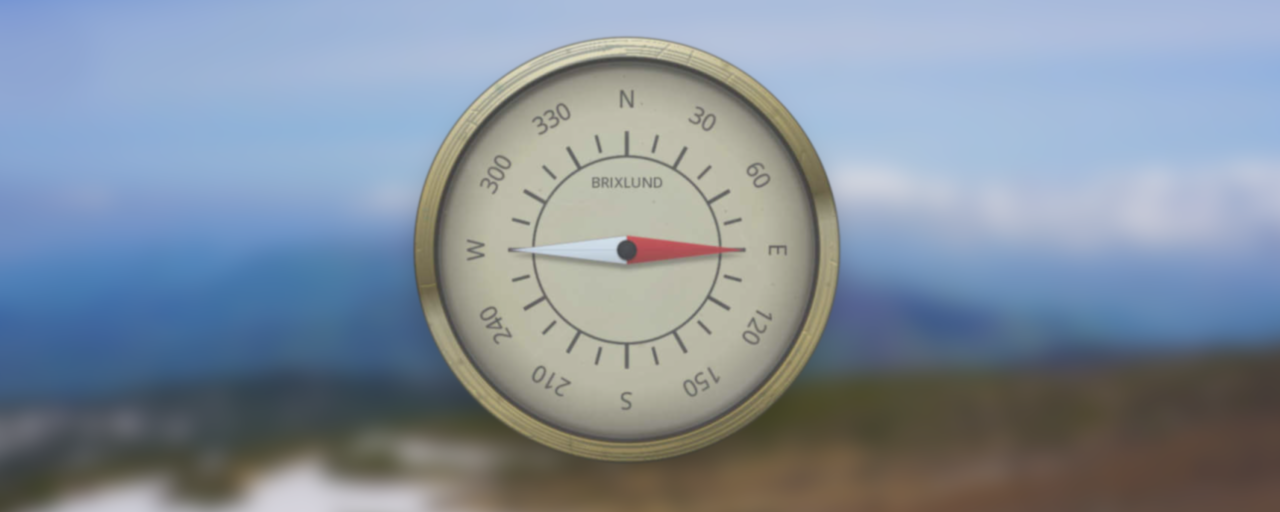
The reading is 90 °
